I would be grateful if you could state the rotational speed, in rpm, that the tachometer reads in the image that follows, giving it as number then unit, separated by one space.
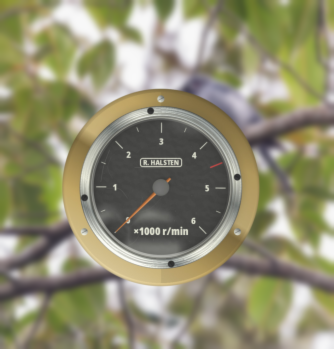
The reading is 0 rpm
